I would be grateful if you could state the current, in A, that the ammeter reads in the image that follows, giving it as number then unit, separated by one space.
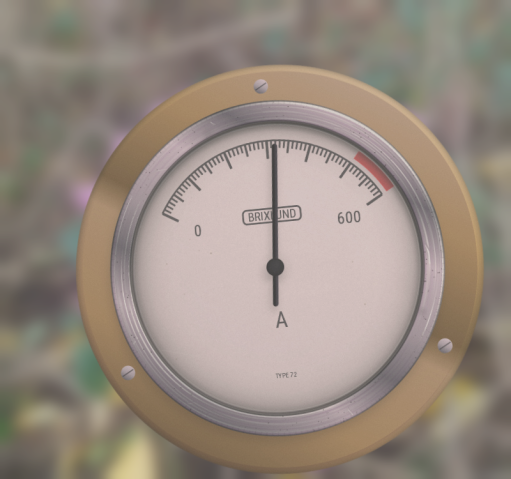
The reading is 320 A
